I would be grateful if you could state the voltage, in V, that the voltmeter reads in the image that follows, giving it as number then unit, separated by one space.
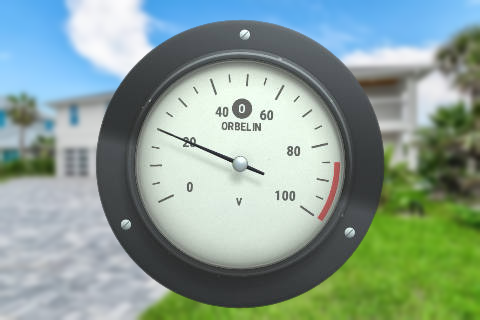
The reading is 20 V
